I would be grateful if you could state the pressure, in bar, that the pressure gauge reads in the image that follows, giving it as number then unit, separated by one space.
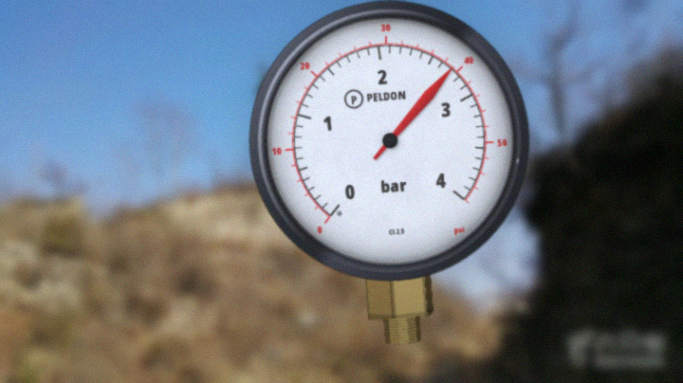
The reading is 2.7 bar
